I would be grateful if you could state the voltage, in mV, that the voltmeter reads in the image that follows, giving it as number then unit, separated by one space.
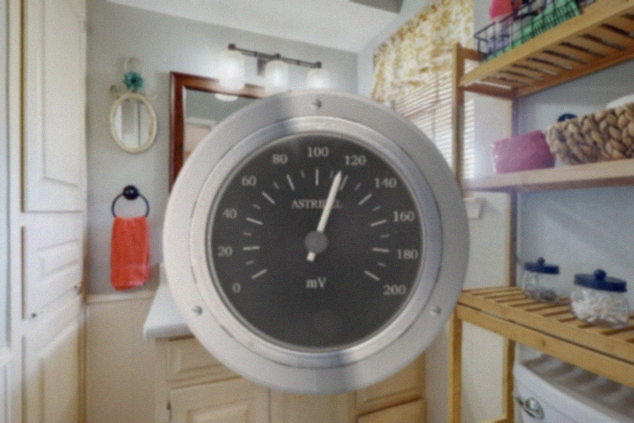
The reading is 115 mV
